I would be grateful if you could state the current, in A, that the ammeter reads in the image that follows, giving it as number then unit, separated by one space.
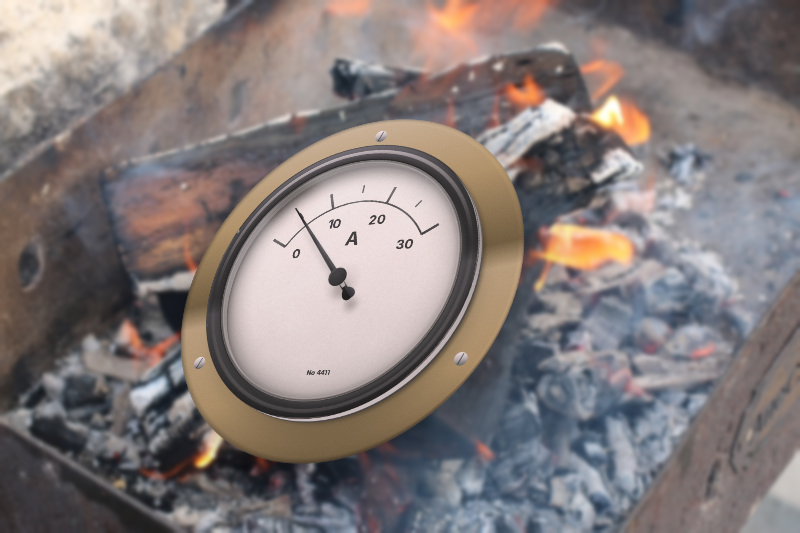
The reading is 5 A
